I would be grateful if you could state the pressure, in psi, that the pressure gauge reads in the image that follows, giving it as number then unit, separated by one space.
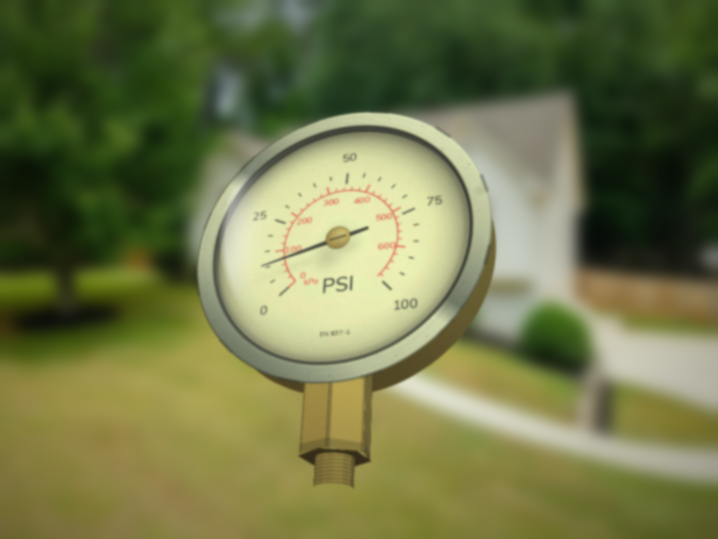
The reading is 10 psi
